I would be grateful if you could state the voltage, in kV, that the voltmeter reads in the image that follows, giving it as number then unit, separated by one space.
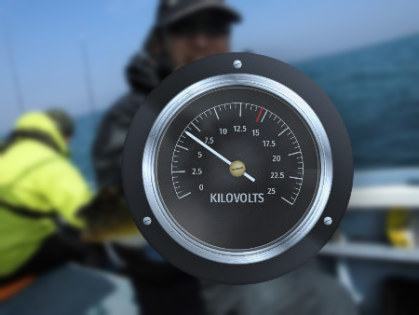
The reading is 6.5 kV
